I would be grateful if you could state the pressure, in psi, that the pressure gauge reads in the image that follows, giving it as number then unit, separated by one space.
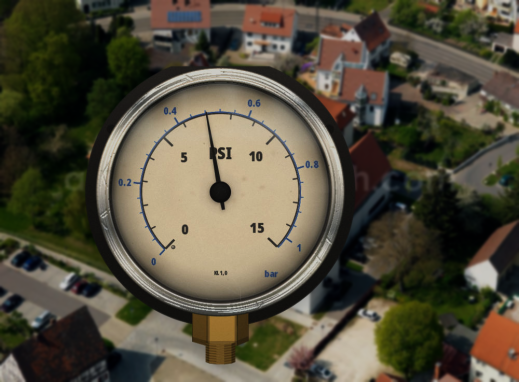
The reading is 7 psi
